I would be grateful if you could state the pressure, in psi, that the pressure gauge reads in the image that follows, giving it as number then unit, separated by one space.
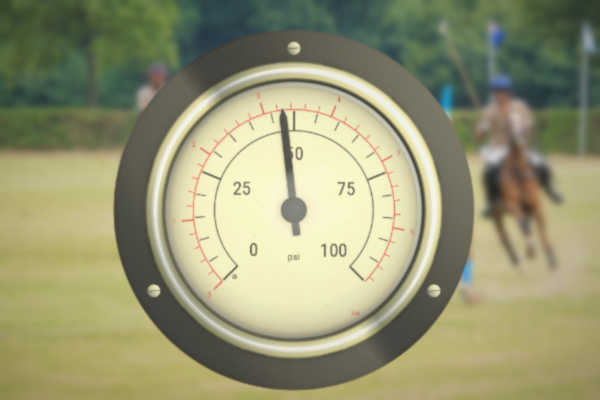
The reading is 47.5 psi
